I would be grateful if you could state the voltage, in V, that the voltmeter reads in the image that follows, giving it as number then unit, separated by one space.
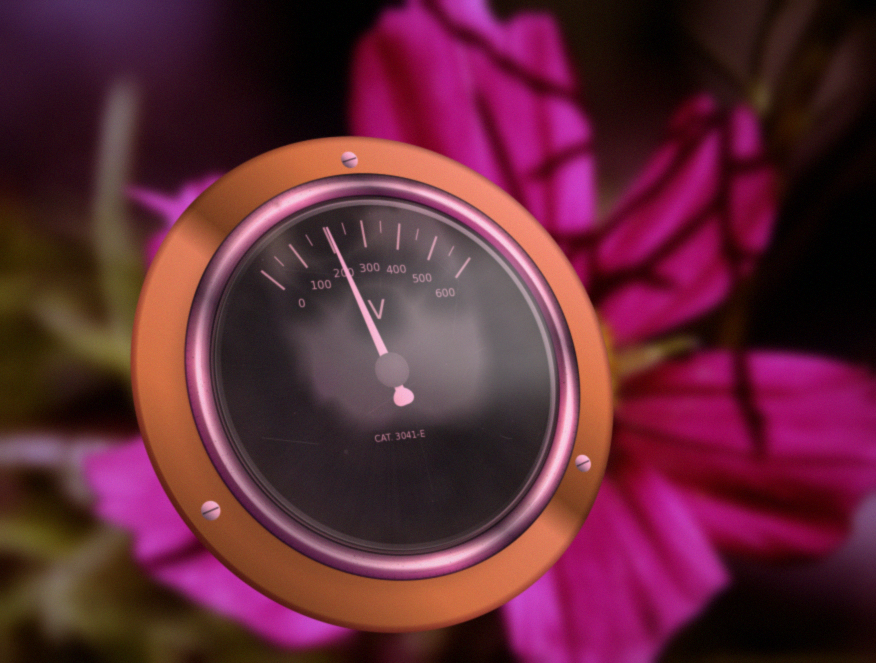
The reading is 200 V
